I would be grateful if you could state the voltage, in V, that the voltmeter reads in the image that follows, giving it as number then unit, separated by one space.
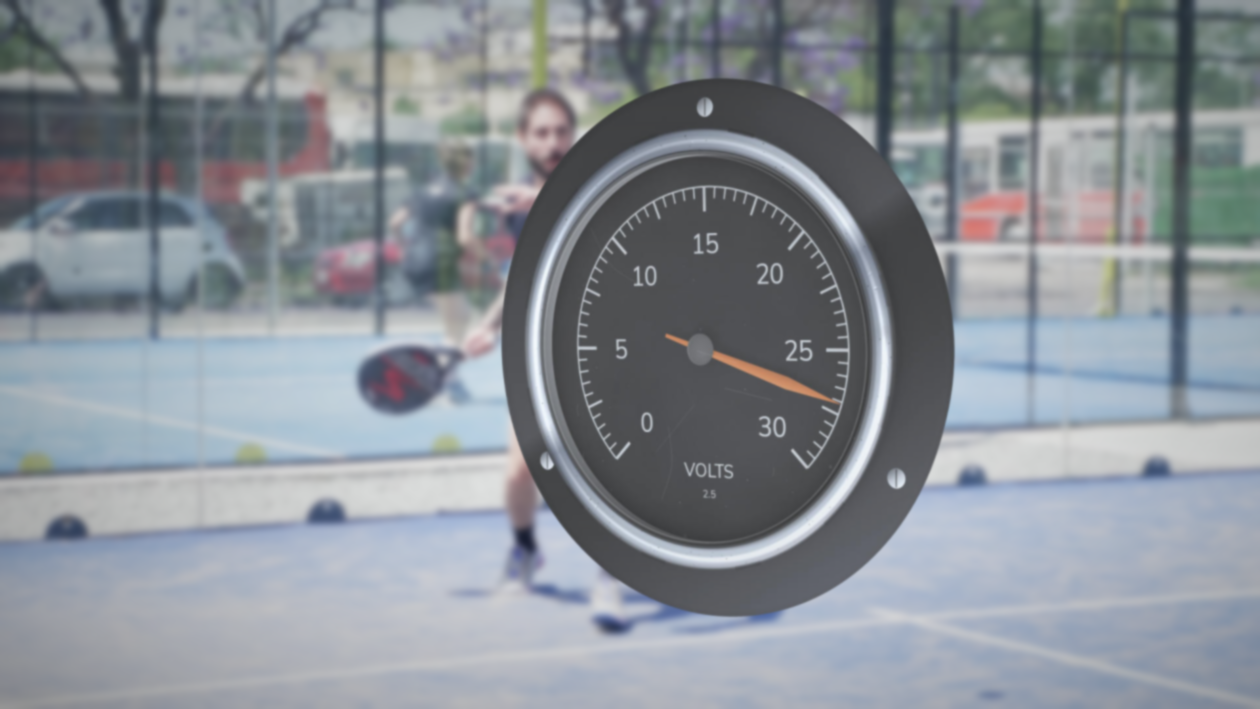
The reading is 27 V
